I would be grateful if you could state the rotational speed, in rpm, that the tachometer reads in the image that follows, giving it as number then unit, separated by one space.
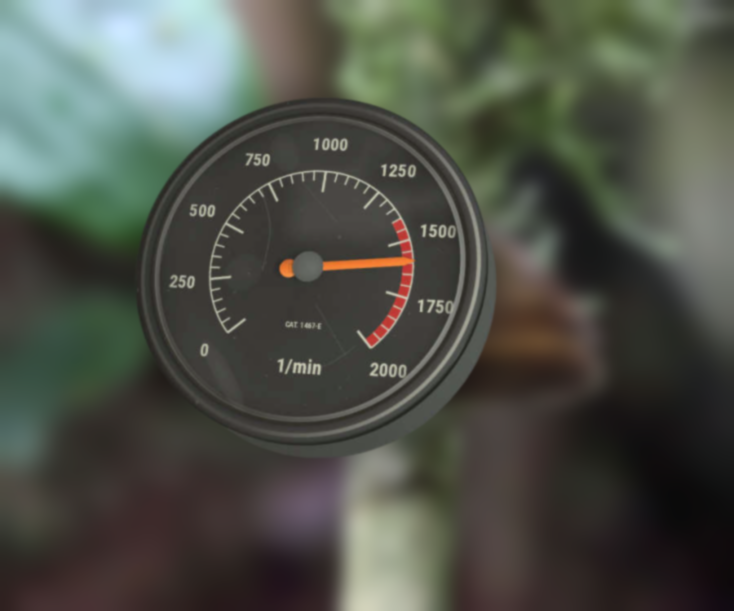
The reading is 1600 rpm
